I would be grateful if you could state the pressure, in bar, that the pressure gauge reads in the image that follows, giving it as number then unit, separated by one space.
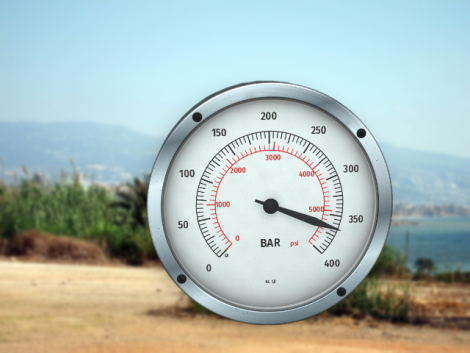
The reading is 365 bar
